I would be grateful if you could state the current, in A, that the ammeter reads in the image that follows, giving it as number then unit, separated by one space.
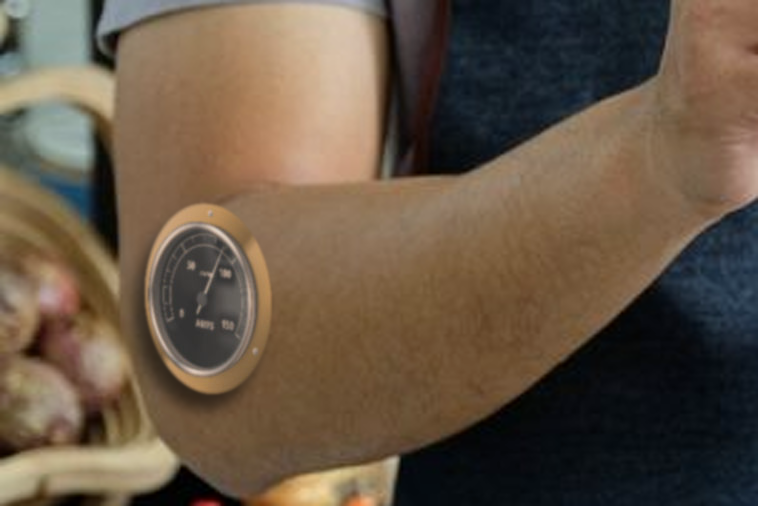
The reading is 90 A
